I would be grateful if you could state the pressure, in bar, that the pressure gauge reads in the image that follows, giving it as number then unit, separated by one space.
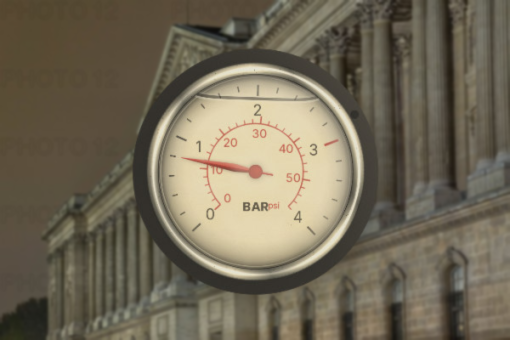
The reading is 0.8 bar
